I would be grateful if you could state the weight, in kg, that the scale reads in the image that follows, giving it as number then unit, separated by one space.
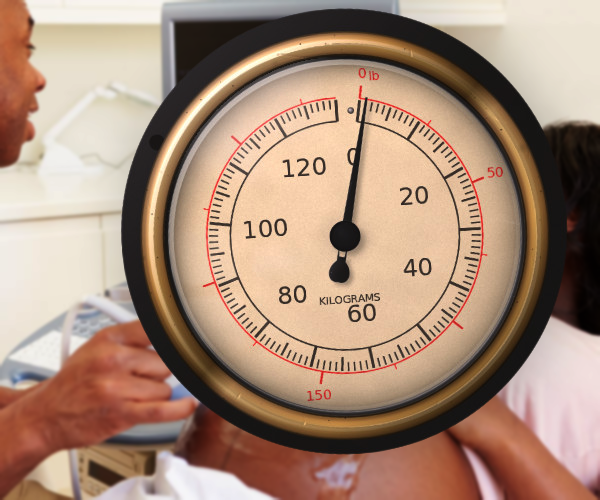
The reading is 1 kg
